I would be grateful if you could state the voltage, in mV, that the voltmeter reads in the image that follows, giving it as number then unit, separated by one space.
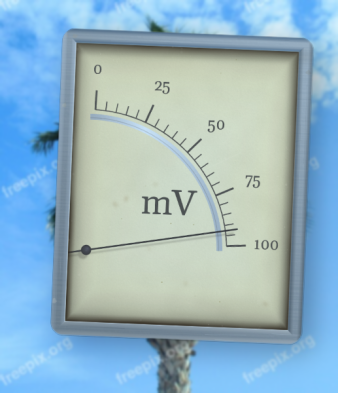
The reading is 92.5 mV
